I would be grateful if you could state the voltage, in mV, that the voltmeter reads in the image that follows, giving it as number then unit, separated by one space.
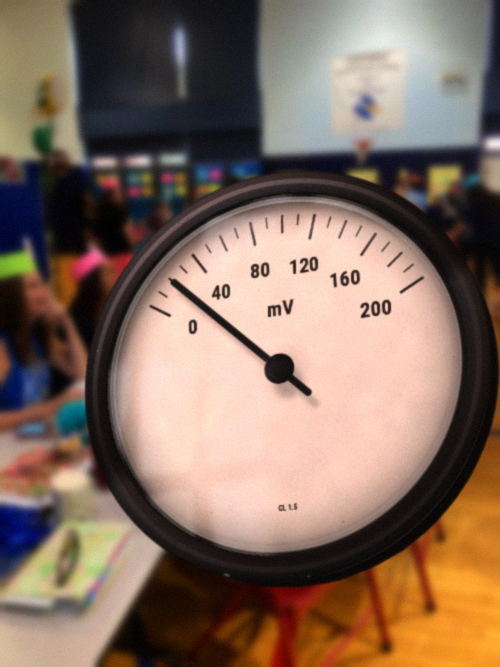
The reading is 20 mV
